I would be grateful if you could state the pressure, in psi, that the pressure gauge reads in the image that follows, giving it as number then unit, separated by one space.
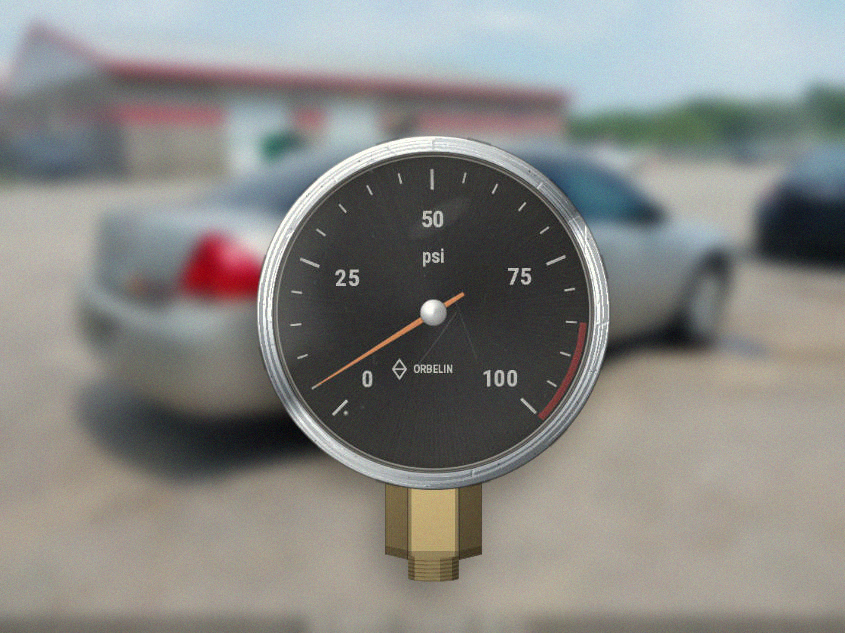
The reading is 5 psi
